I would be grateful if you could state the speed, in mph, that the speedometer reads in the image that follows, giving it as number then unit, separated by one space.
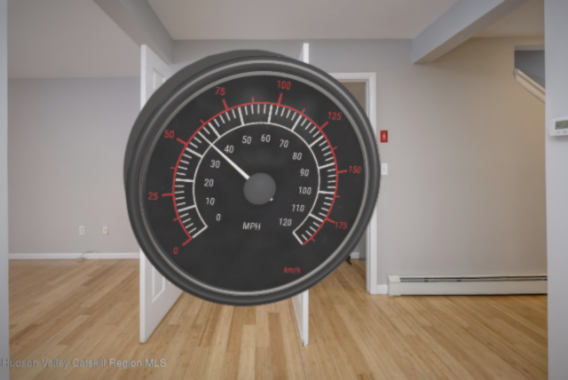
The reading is 36 mph
